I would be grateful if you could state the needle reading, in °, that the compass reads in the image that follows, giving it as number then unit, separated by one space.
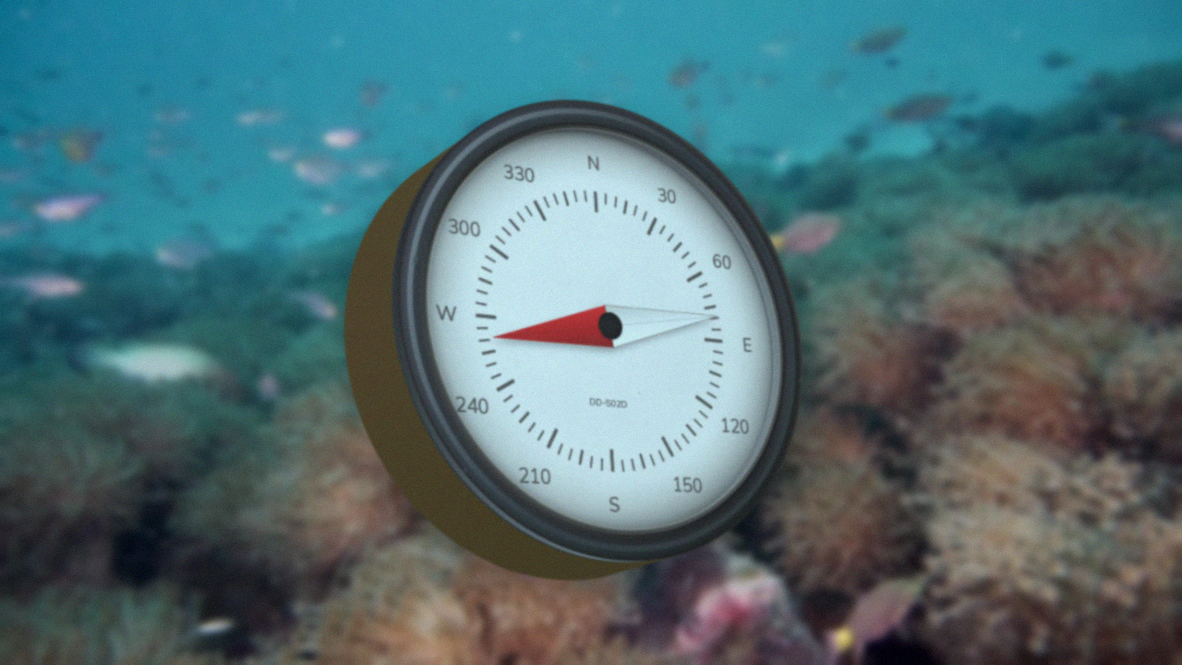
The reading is 260 °
